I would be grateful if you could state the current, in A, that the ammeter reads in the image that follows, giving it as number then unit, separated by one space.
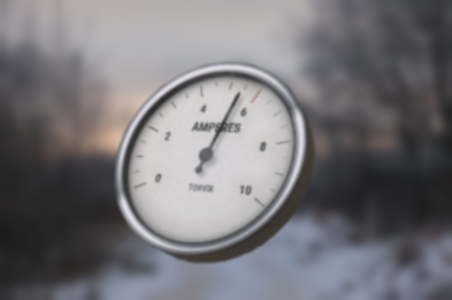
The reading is 5.5 A
